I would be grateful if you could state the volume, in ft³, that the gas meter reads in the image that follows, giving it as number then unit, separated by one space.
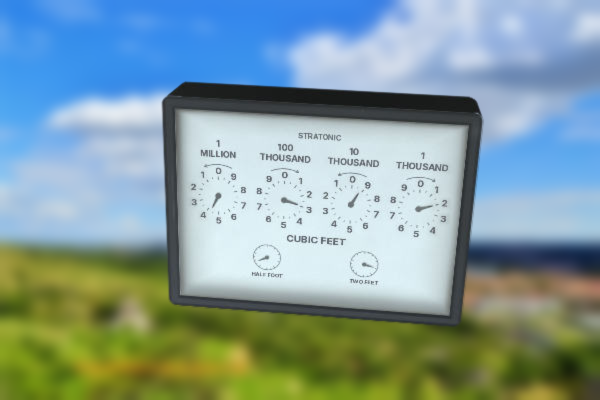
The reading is 429200 ft³
